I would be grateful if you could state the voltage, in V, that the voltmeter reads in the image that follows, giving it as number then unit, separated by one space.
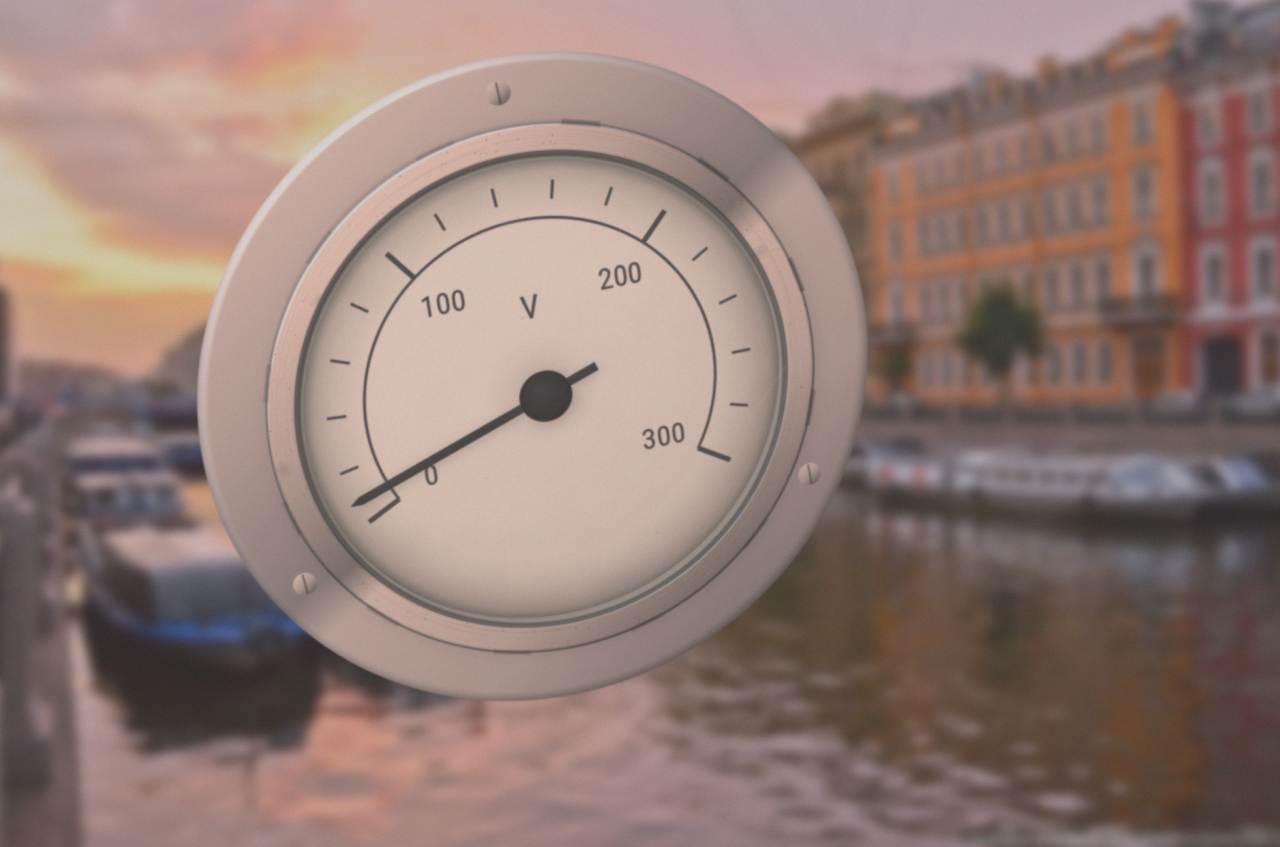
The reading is 10 V
